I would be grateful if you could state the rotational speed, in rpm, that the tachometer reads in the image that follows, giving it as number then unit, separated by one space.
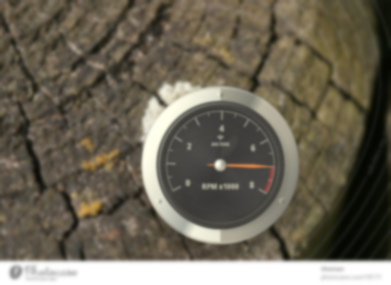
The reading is 7000 rpm
